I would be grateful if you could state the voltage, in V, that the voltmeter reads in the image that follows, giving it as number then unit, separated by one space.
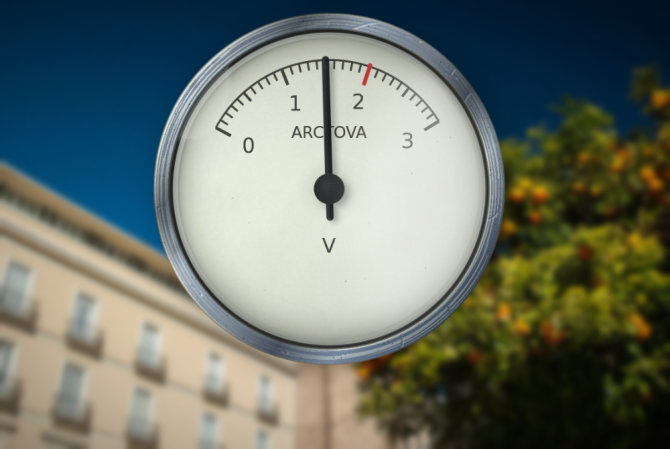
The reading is 1.5 V
